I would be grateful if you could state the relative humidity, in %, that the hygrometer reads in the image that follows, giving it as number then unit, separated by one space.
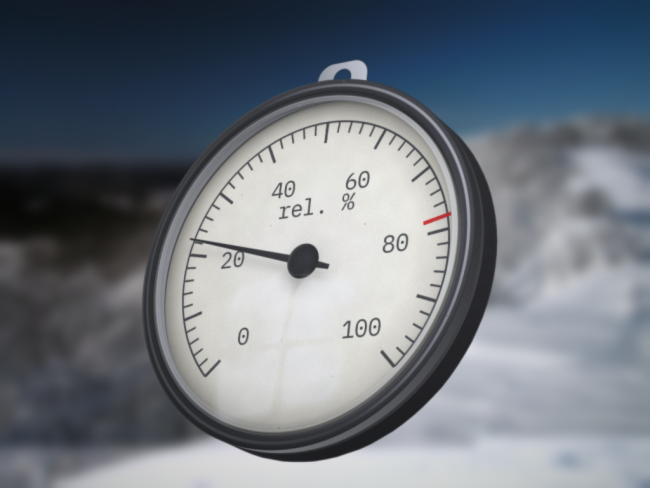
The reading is 22 %
